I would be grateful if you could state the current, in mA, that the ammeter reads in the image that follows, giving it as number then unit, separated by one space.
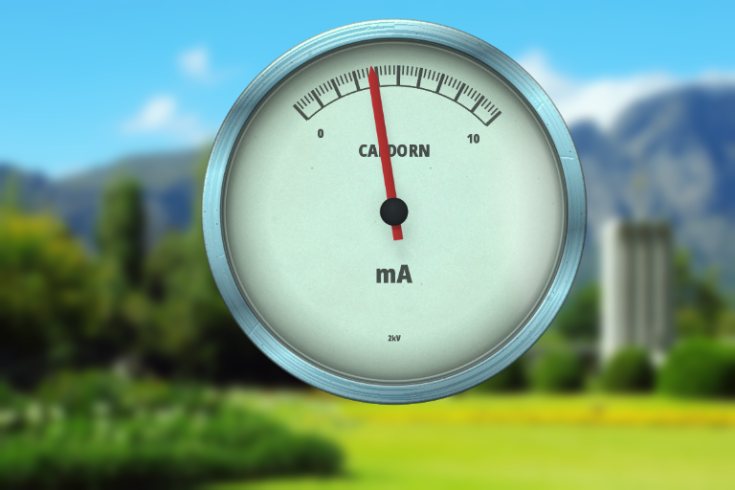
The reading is 3.8 mA
